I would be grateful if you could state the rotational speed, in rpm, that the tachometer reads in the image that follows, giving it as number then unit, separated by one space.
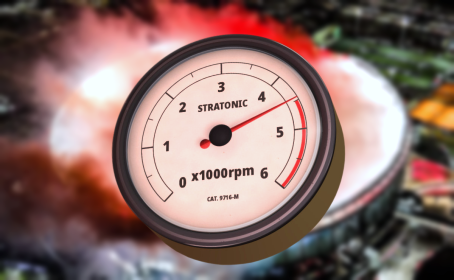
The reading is 4500 rpm
